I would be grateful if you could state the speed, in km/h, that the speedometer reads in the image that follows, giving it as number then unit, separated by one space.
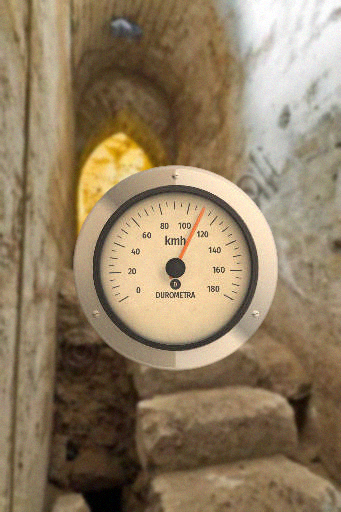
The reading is 110 km/h
